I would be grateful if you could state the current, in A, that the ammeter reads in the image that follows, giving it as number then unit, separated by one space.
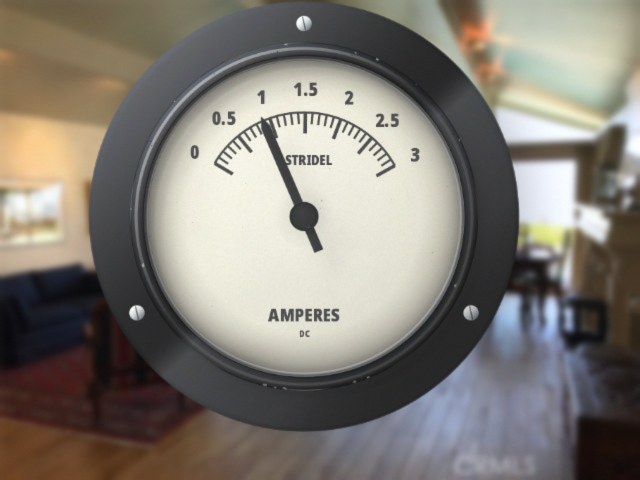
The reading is 0.9 A
